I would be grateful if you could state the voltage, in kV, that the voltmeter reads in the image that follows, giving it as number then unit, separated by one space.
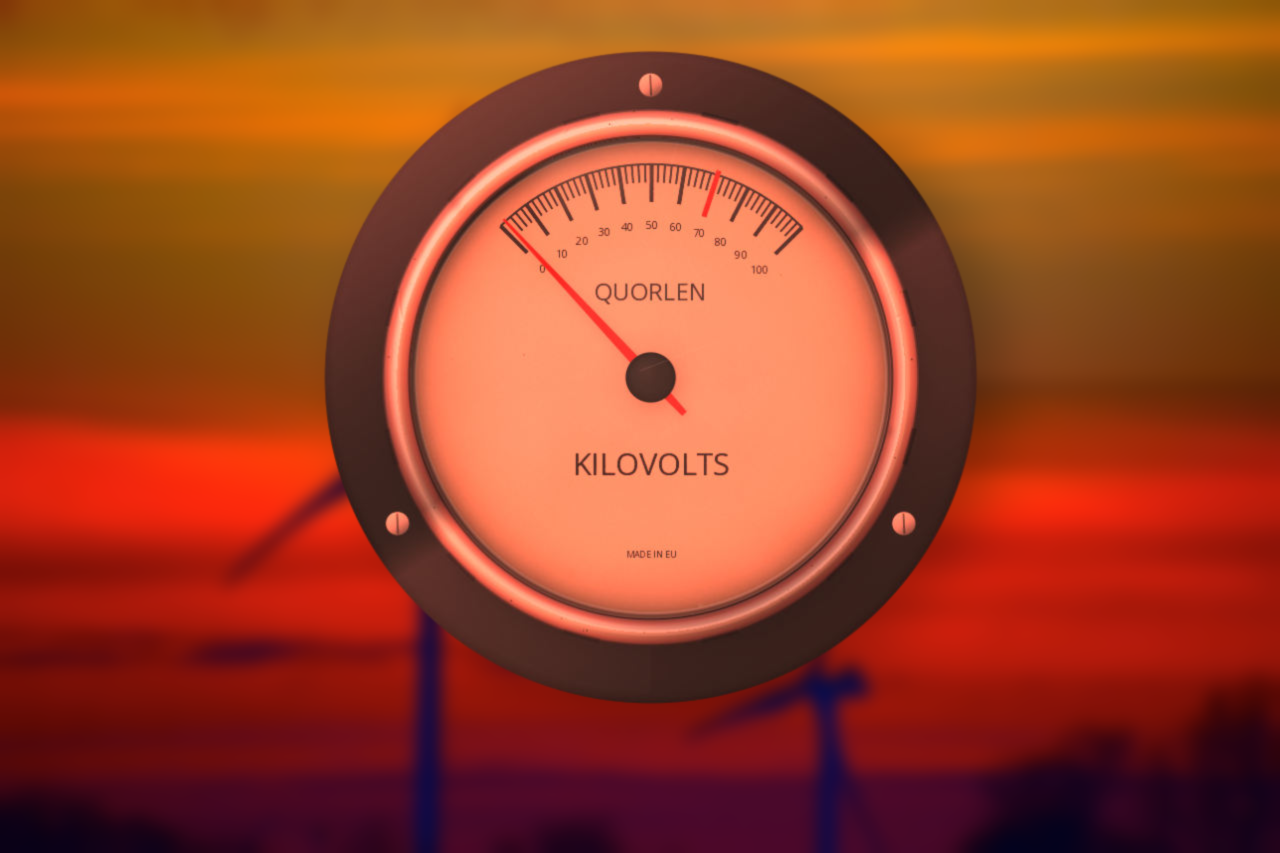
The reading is 2 kV
